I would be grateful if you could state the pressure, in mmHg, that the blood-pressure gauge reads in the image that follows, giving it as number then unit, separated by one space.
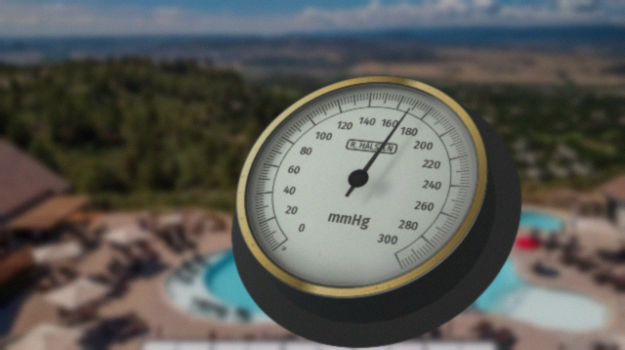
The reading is 170 mmHg
